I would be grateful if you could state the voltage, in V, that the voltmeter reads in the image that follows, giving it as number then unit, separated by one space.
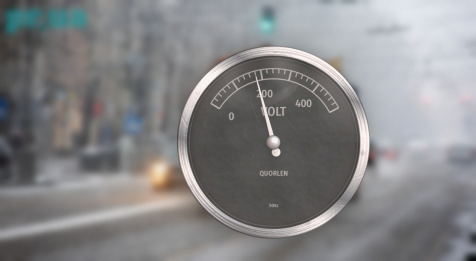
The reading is 180 V
